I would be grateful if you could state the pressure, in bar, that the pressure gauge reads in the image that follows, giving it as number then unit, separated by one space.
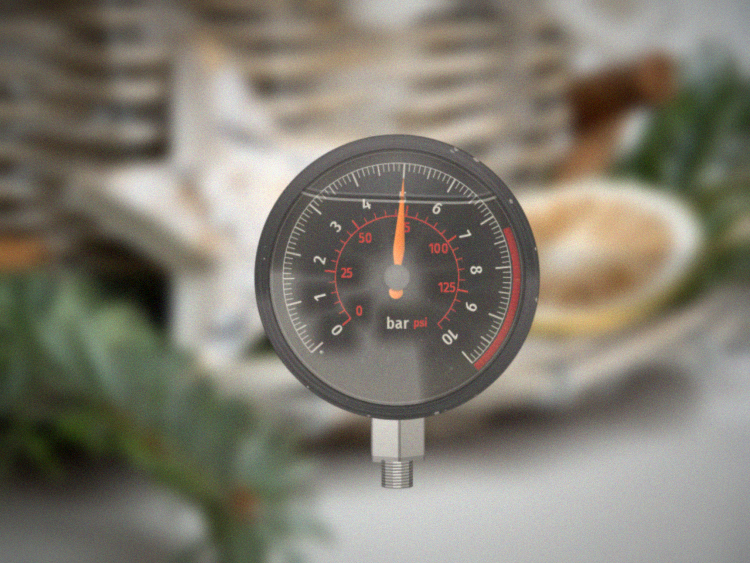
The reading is 5 bar
